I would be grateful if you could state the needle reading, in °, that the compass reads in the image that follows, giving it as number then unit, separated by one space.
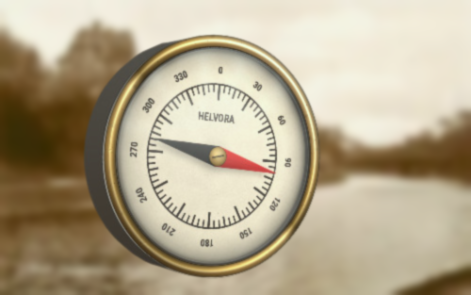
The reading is 100 °
